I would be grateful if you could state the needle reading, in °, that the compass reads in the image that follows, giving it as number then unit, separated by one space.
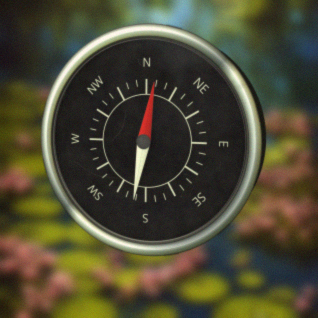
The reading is 10 °
